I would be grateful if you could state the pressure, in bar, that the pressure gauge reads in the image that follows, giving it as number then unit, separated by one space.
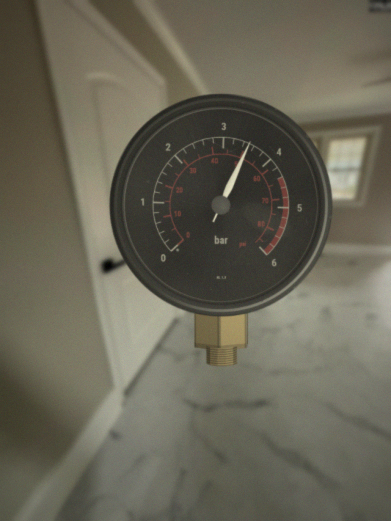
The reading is 3.5 bar
